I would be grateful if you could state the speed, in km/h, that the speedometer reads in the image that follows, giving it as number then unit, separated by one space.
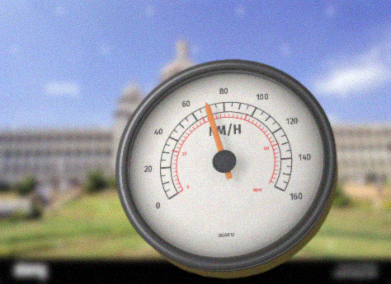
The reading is 70 km/h
